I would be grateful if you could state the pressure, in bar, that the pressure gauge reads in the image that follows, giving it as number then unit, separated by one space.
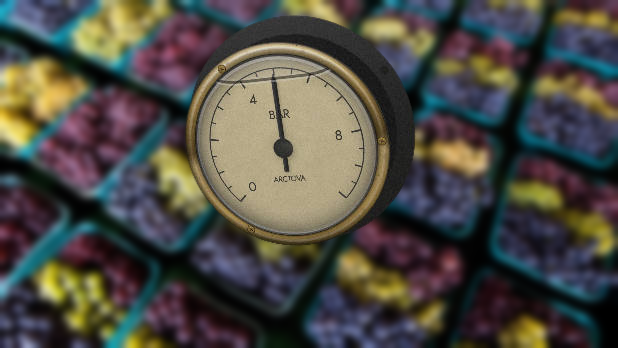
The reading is 5 bar
